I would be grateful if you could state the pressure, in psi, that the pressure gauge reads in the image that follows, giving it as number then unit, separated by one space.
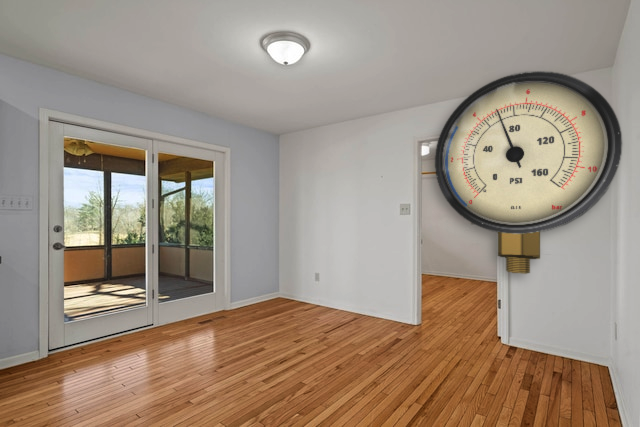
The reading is 70 psi
